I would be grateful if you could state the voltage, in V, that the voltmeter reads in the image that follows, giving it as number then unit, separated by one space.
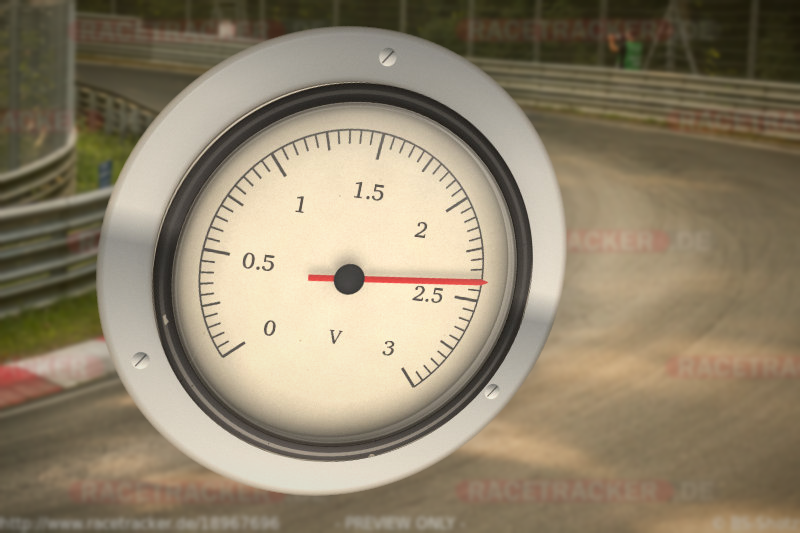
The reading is 2.4 V
